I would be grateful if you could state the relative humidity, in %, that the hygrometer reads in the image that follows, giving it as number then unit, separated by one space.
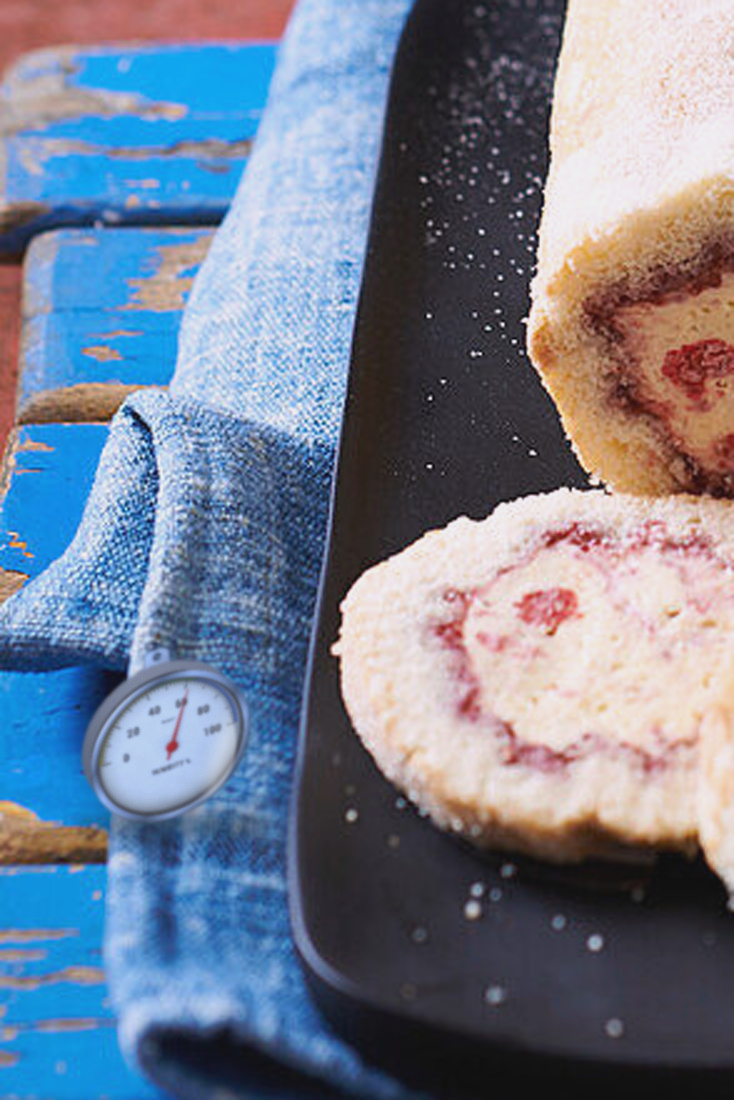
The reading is 60 %
